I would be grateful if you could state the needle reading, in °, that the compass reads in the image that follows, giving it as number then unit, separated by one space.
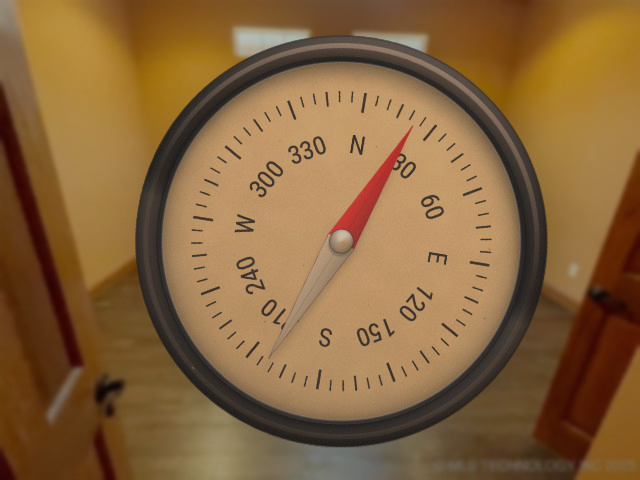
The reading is 22.5 °
